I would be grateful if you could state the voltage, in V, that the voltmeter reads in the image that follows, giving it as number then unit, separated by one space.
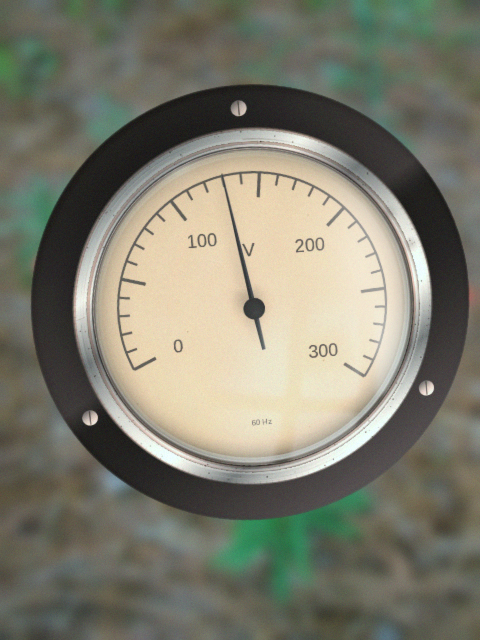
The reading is 130 V
